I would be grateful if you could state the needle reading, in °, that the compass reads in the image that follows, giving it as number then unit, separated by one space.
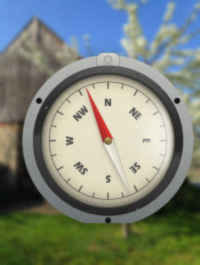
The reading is 337.5 °
